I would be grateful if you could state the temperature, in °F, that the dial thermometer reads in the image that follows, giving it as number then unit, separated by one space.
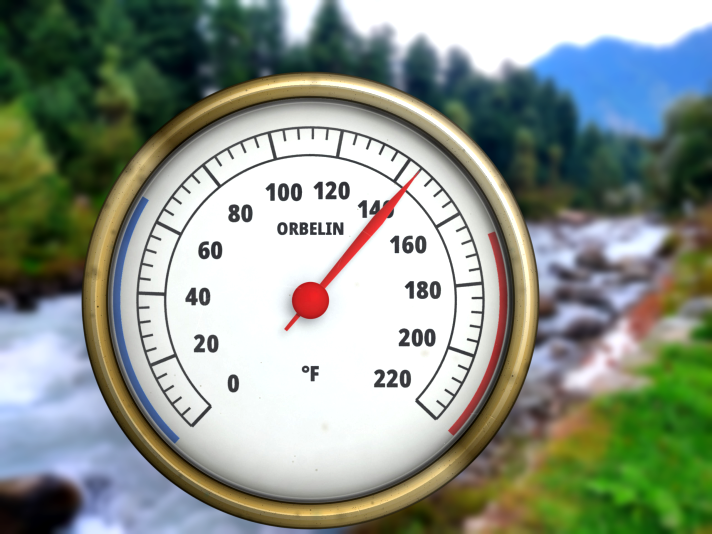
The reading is 144 °F
